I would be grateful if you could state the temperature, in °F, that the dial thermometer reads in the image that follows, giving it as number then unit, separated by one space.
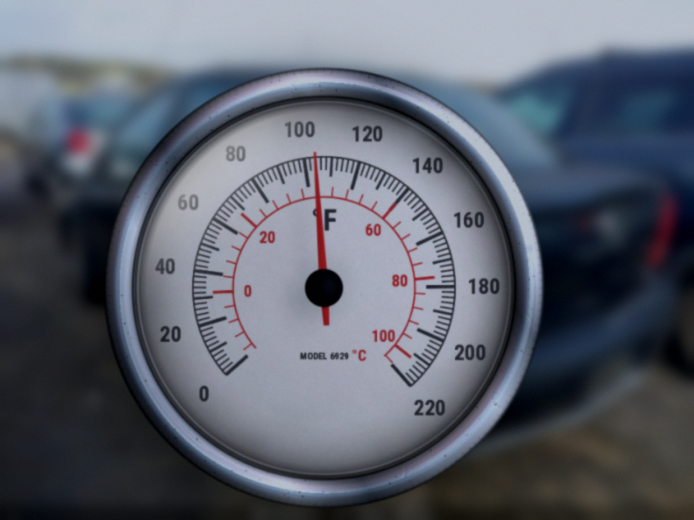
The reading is 104 °F
